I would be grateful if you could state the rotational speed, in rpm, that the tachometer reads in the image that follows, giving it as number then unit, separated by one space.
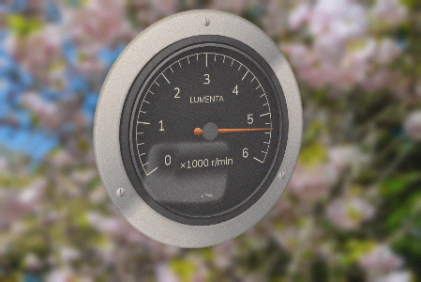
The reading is 5300 rpm
